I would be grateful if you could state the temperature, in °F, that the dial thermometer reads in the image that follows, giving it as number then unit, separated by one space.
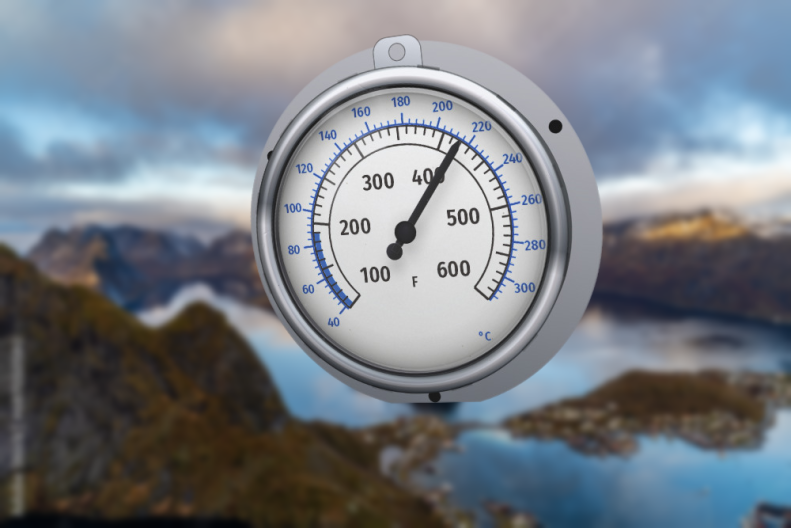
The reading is 420 °F
